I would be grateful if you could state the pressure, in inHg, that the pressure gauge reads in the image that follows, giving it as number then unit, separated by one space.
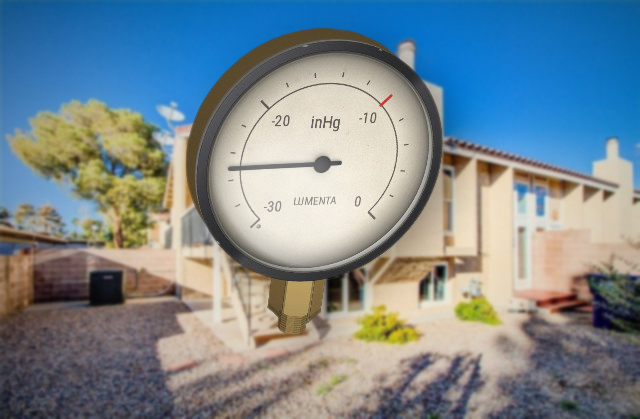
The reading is -25 inHg
